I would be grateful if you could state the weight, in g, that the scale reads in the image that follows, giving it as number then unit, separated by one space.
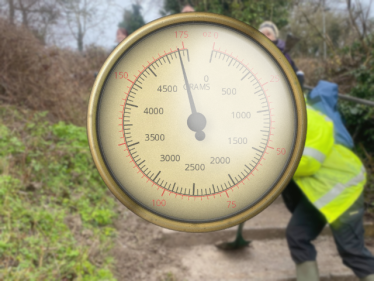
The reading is 4900 g
